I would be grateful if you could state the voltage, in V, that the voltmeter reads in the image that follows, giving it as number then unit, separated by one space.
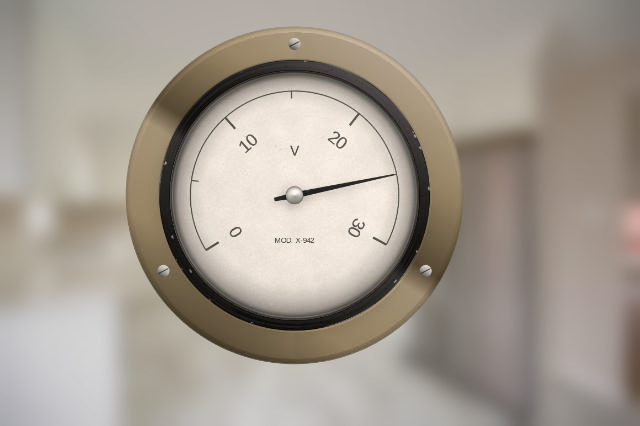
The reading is 25 V
